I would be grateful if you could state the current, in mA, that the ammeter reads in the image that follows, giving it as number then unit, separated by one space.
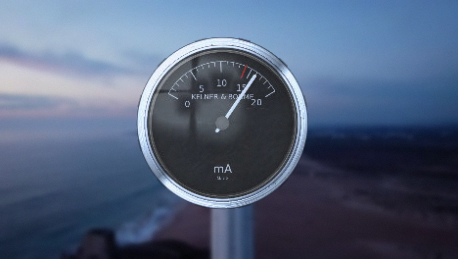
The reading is 16 mA
